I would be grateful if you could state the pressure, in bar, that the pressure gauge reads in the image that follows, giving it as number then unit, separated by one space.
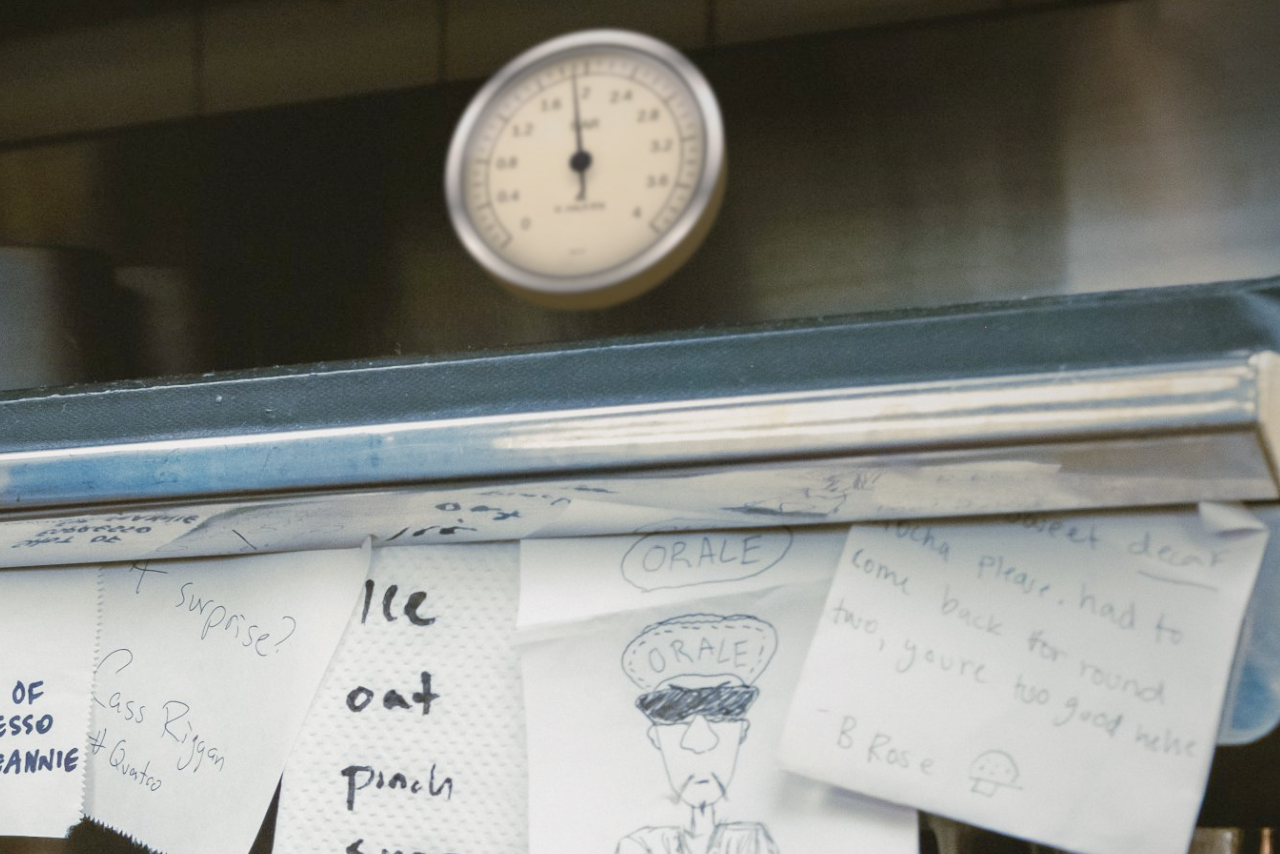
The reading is 1.9 bar
